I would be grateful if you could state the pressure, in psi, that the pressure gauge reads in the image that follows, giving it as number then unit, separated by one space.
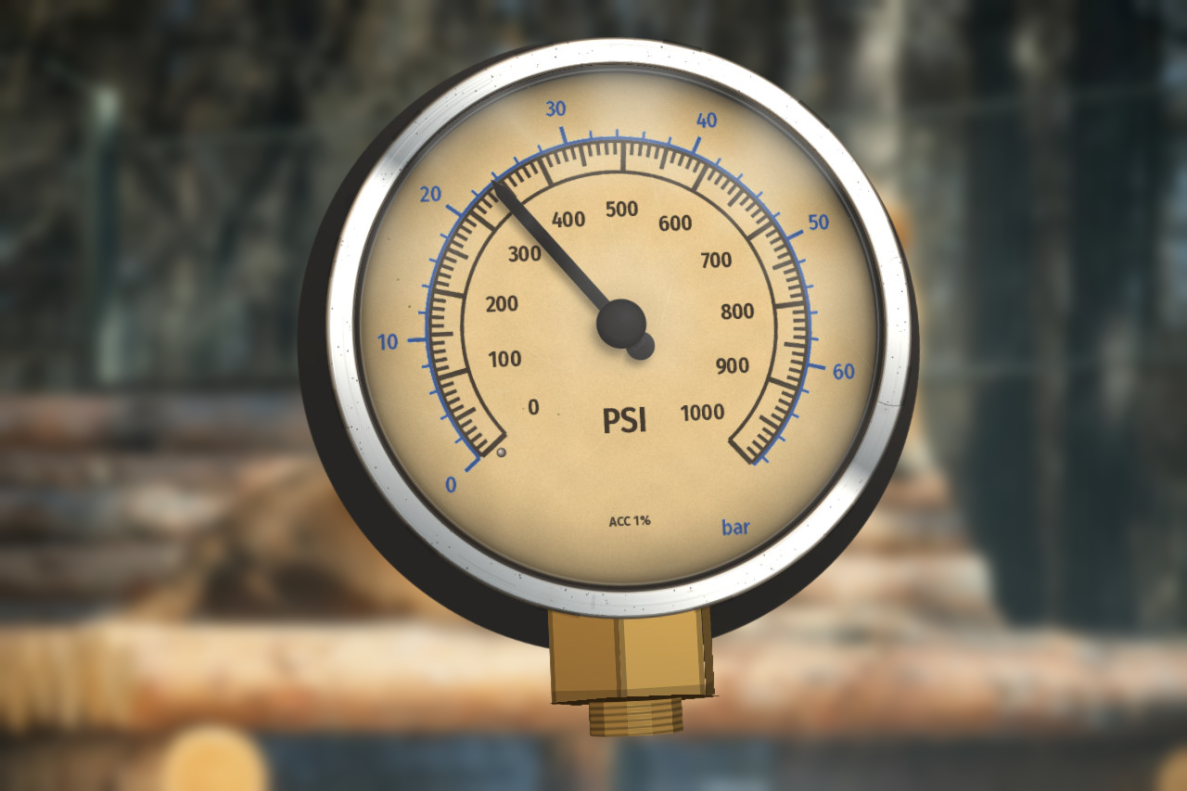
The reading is 340 psi
